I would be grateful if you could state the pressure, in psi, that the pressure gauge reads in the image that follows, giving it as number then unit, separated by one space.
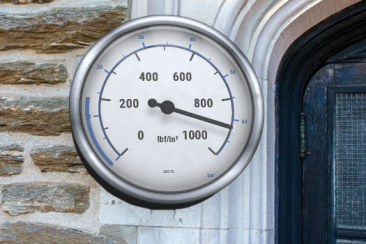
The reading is 900 psi
